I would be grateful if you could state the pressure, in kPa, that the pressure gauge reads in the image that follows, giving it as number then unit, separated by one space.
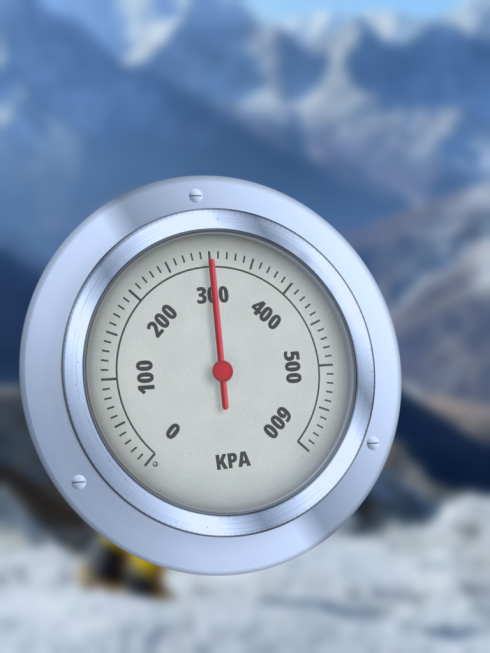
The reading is 300 kPa
